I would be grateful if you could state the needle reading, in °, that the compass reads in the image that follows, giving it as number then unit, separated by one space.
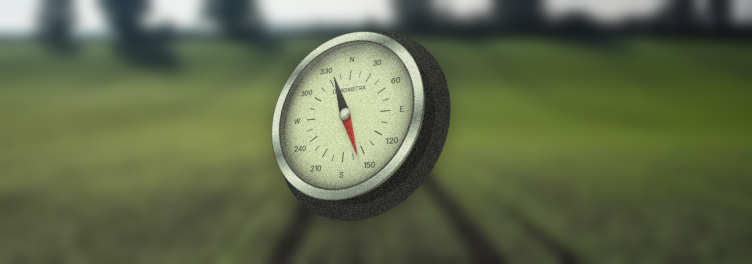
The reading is 157.5 °
